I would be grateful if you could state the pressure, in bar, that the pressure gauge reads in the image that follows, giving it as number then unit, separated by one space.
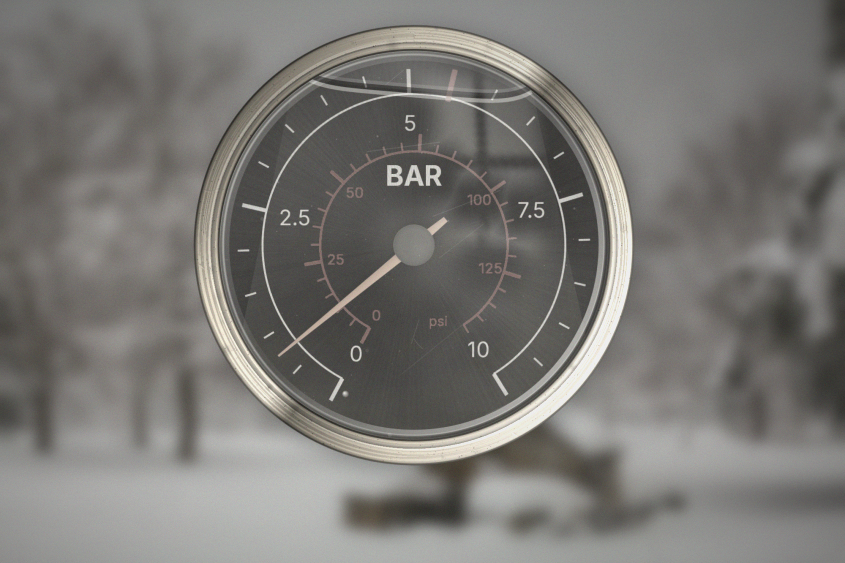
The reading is 0.75 bar
